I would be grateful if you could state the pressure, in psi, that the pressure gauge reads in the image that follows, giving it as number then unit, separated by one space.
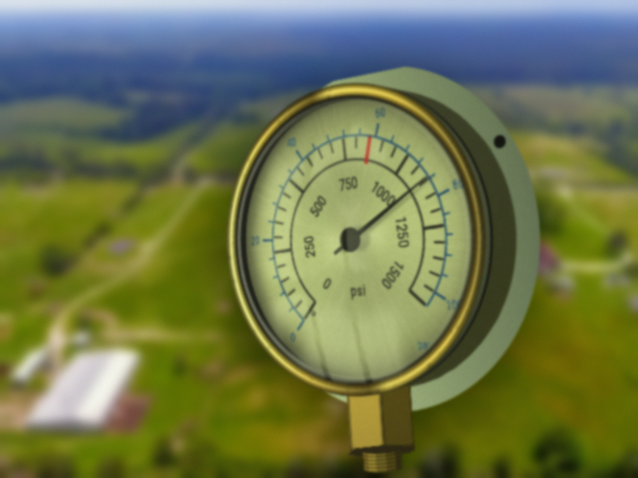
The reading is 1100 psi
